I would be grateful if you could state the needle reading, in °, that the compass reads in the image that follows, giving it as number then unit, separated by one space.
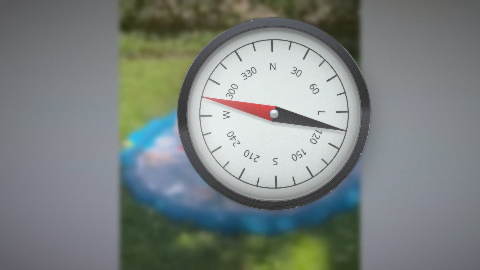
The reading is 285 °
